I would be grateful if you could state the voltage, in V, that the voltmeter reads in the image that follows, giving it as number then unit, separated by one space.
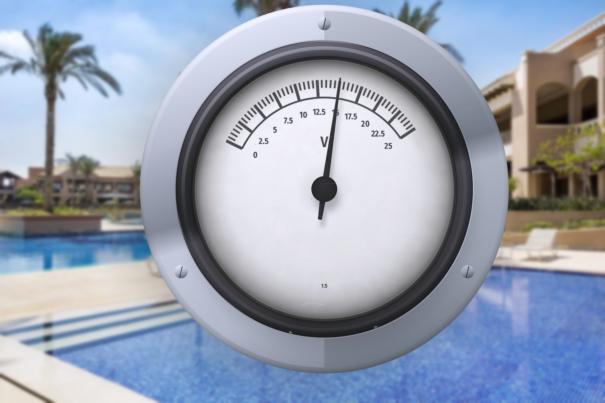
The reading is 15 V
